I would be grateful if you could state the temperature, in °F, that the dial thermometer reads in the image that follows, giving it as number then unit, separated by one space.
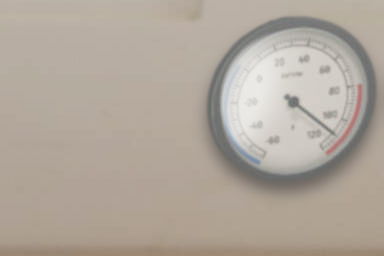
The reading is 110 °F
